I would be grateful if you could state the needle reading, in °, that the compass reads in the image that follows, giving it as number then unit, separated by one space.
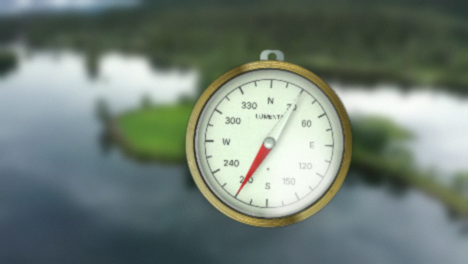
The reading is 210 °
